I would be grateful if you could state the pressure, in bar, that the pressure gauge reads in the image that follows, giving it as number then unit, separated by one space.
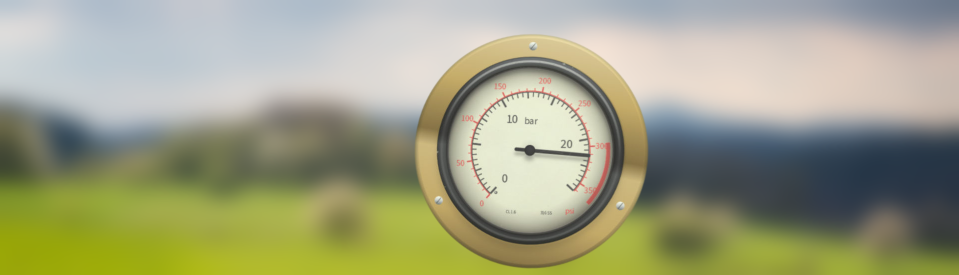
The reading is 21.5 bar
